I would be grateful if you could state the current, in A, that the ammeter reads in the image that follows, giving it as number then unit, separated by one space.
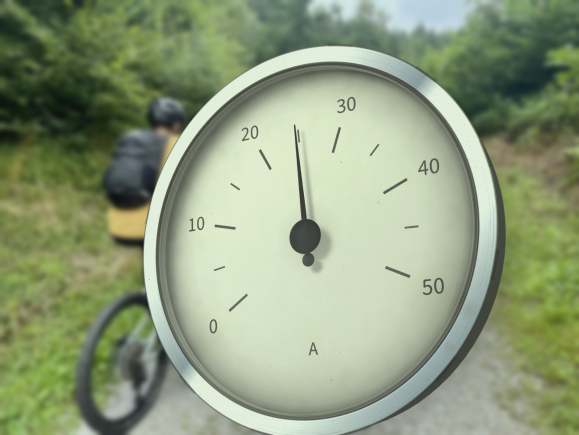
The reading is 25 A
